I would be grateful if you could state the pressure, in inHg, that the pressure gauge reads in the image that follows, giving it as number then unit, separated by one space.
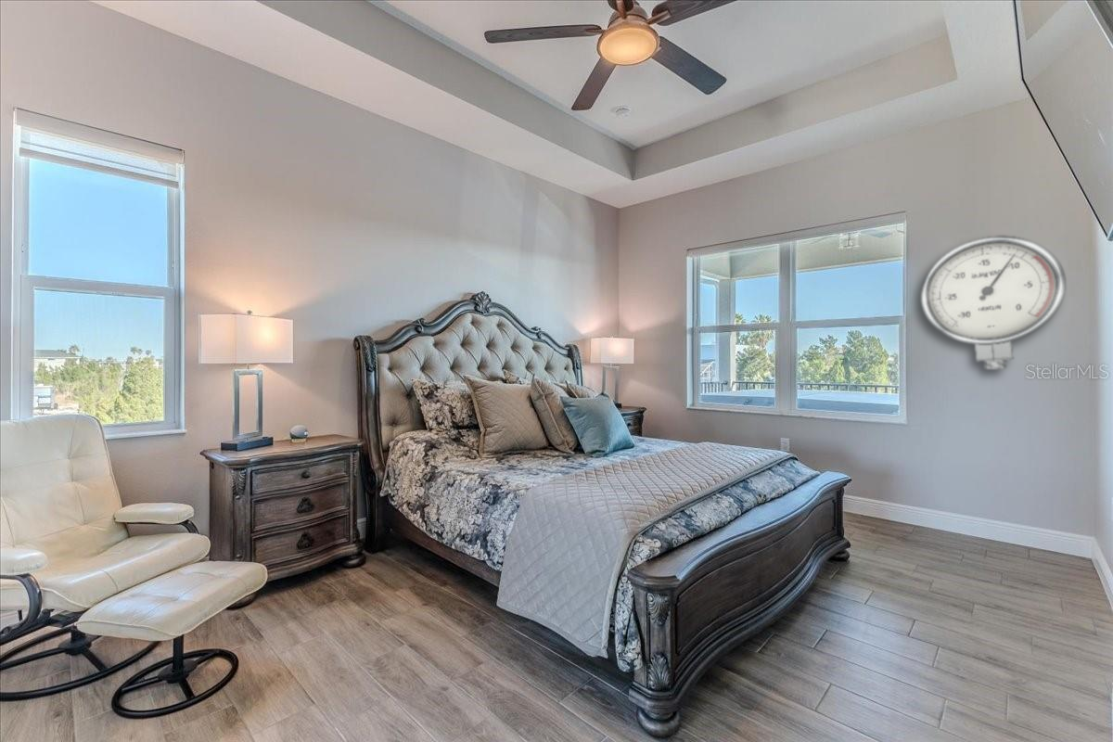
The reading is -11 inHg
